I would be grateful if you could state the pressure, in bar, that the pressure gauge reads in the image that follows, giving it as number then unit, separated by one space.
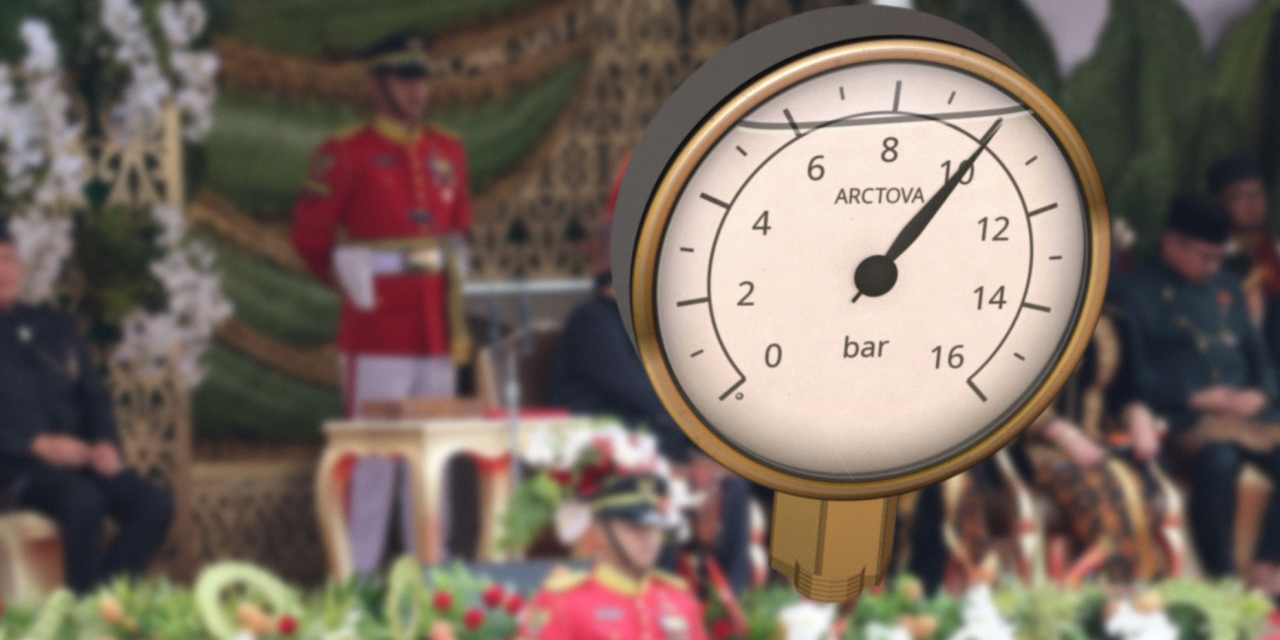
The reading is 10 bar
